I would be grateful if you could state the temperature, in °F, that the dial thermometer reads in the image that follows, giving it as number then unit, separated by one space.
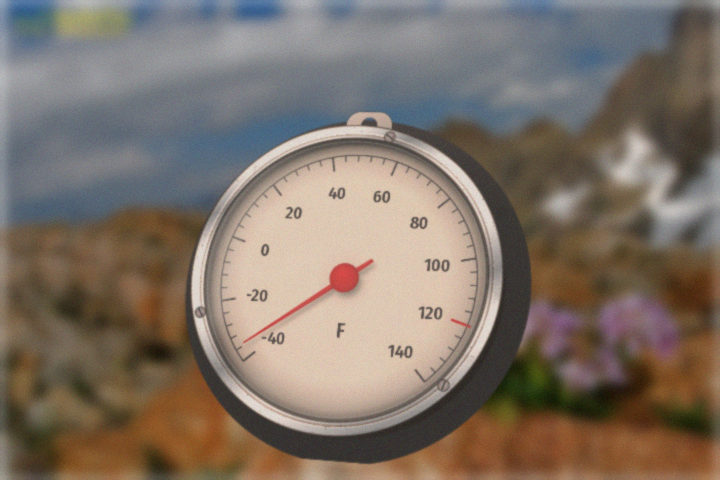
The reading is -36 °F
